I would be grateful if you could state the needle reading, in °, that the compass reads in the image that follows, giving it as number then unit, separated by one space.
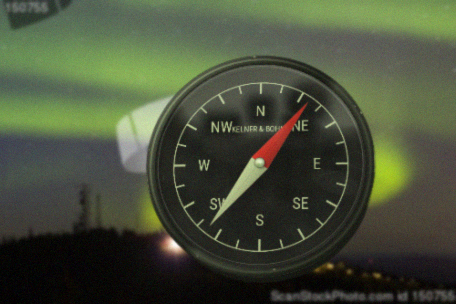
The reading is 37.5 °
